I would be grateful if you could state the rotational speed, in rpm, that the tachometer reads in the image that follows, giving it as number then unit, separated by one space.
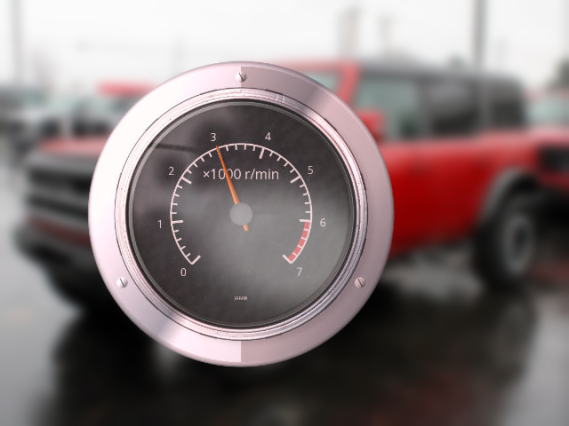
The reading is 3000 rpm
